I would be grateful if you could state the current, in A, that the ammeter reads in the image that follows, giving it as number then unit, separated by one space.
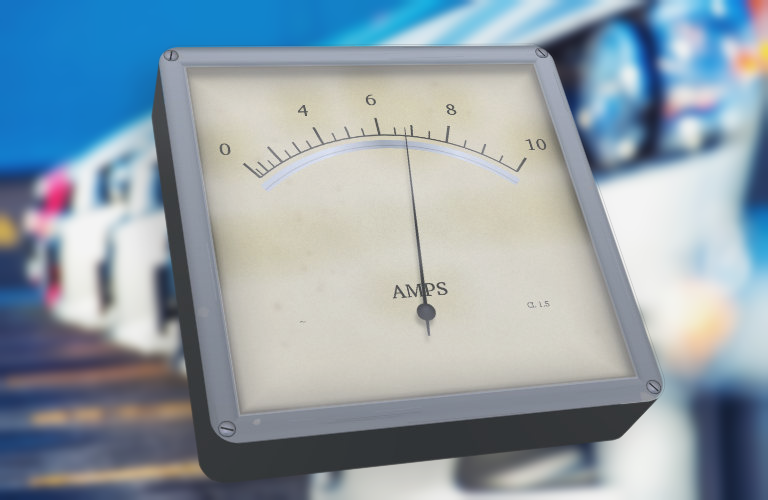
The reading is 6.75 A
